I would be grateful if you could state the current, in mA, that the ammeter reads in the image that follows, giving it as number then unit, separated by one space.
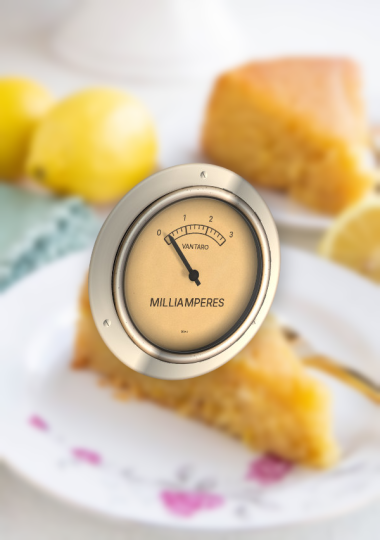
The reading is 0.2 mA
